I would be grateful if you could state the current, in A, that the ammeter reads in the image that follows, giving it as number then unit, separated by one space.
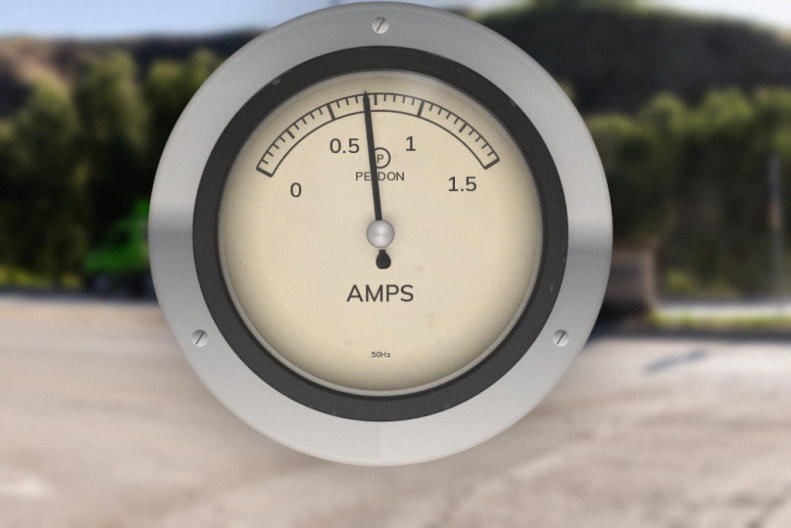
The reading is 0.7 A
